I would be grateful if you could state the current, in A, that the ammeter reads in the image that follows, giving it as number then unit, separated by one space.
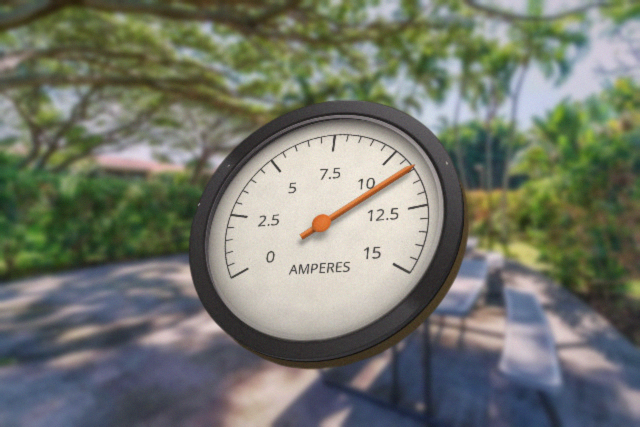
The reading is 11 A
